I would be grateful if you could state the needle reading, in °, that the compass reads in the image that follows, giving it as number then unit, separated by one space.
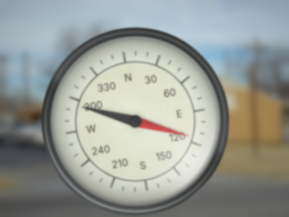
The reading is 115 °
